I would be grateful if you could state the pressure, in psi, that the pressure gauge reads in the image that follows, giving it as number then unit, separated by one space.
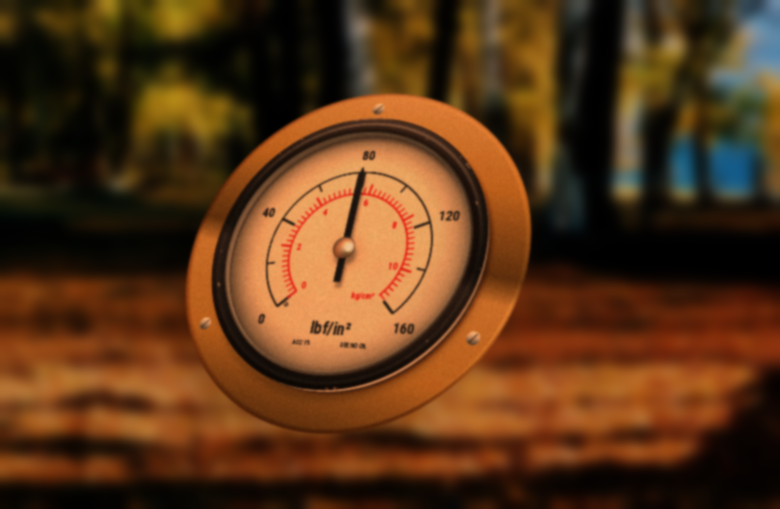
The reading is 80 psi
